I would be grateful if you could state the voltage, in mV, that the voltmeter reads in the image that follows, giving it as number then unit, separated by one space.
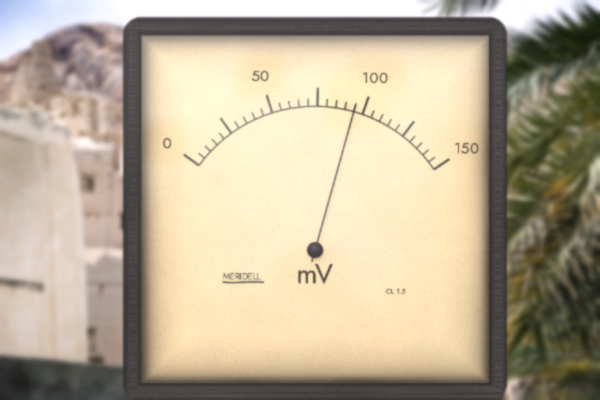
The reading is 95 mV
